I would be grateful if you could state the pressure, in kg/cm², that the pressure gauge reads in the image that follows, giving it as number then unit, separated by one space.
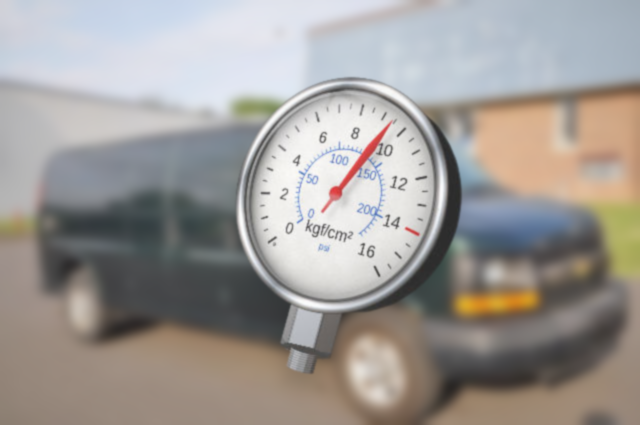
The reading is 9.5 kg/cm²
